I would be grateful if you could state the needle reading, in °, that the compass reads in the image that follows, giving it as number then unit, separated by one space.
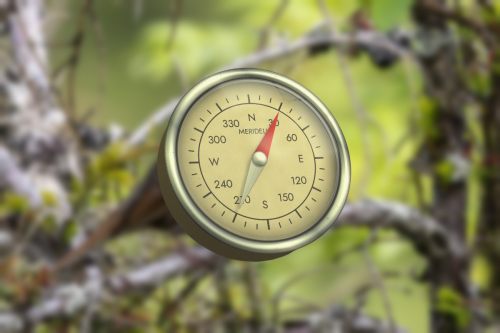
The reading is 30 °
